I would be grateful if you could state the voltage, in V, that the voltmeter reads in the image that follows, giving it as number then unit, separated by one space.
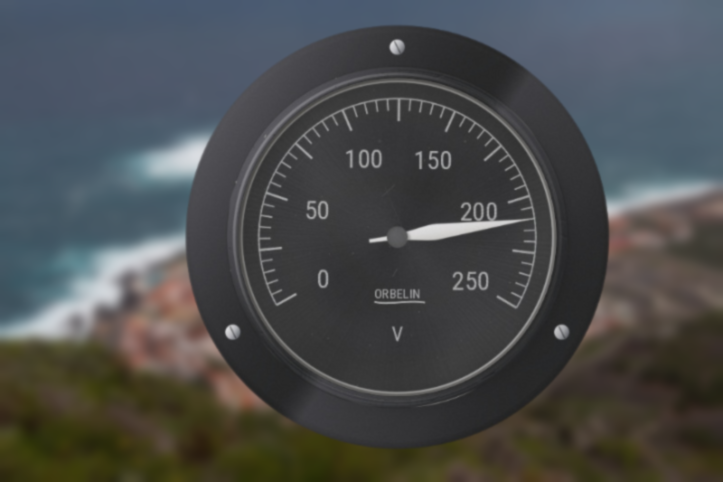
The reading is 210 V
